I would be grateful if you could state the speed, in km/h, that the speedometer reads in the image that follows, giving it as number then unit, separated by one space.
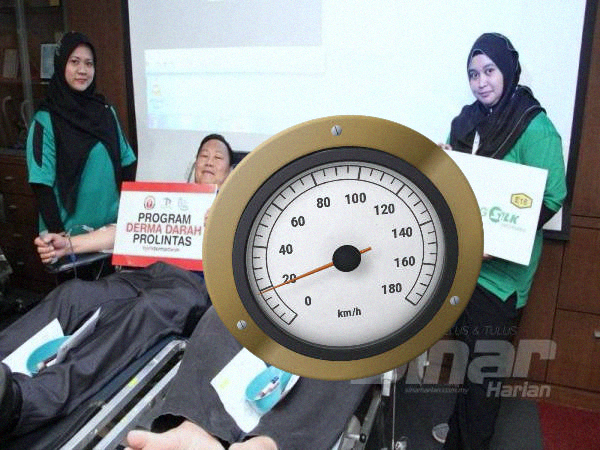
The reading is 20 km/h
